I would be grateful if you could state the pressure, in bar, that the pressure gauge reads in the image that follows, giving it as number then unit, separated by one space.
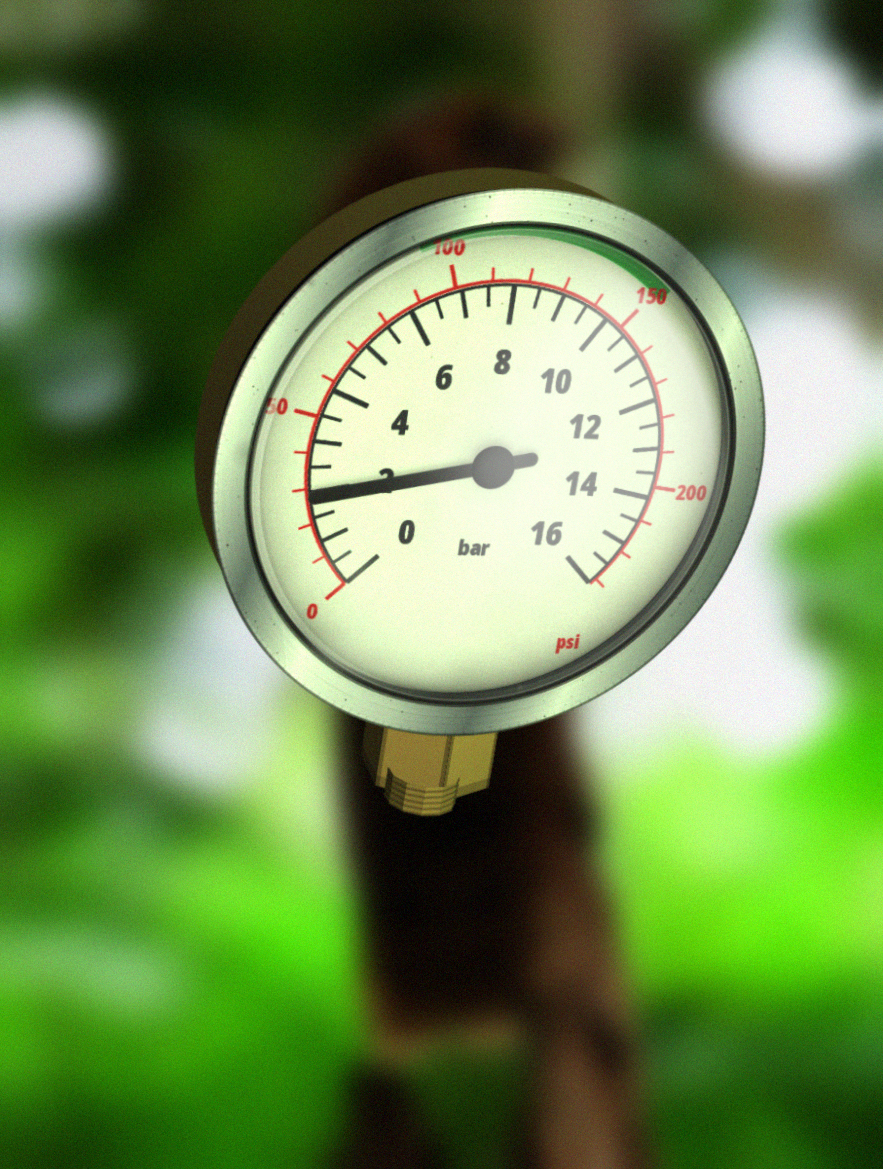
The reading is 2 bar
